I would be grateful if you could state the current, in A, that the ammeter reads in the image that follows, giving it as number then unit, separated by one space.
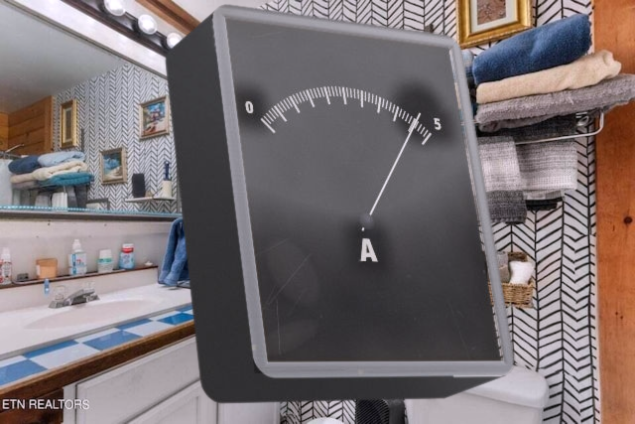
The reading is 4.5 A
